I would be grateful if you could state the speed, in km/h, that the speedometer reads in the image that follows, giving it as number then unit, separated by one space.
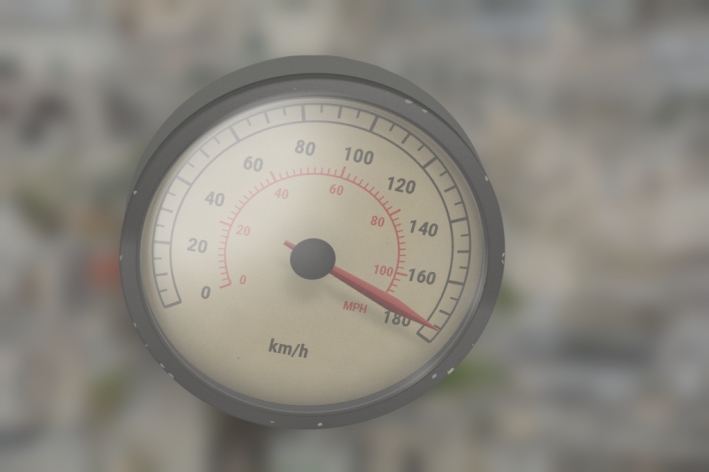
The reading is 175 km/h
